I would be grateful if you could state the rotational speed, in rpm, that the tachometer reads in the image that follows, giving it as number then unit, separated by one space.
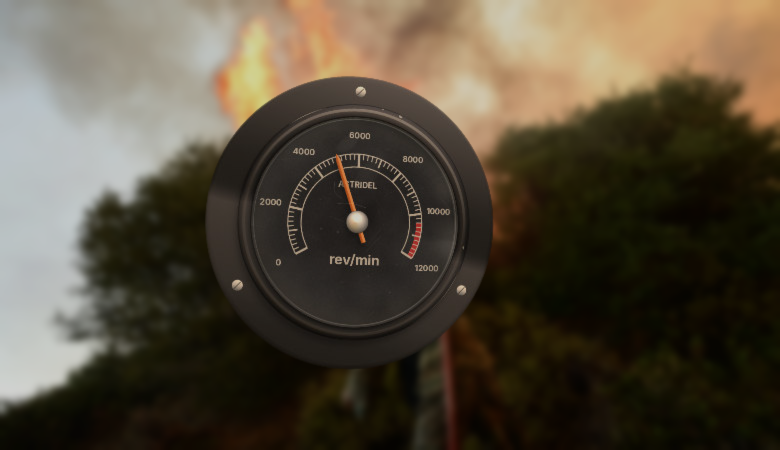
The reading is 5000 rpm
